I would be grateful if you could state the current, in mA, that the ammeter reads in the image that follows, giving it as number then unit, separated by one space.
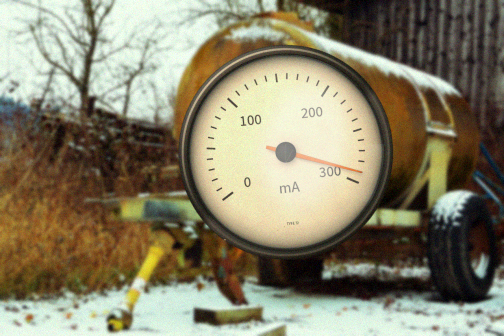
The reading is 290 mA
